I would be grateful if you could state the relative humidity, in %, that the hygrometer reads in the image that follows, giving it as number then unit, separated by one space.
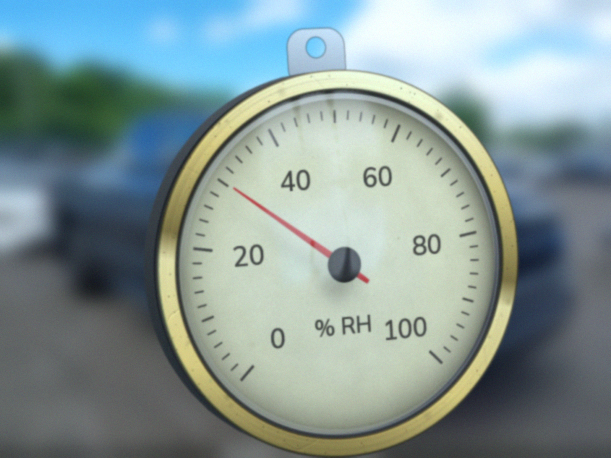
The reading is 30 %
